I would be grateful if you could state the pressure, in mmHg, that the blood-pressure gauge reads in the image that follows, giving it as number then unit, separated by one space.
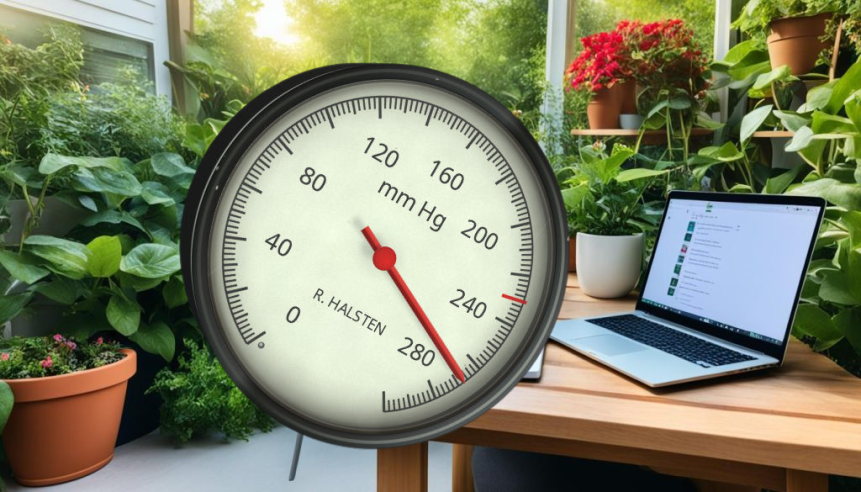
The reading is 268 mmHg
